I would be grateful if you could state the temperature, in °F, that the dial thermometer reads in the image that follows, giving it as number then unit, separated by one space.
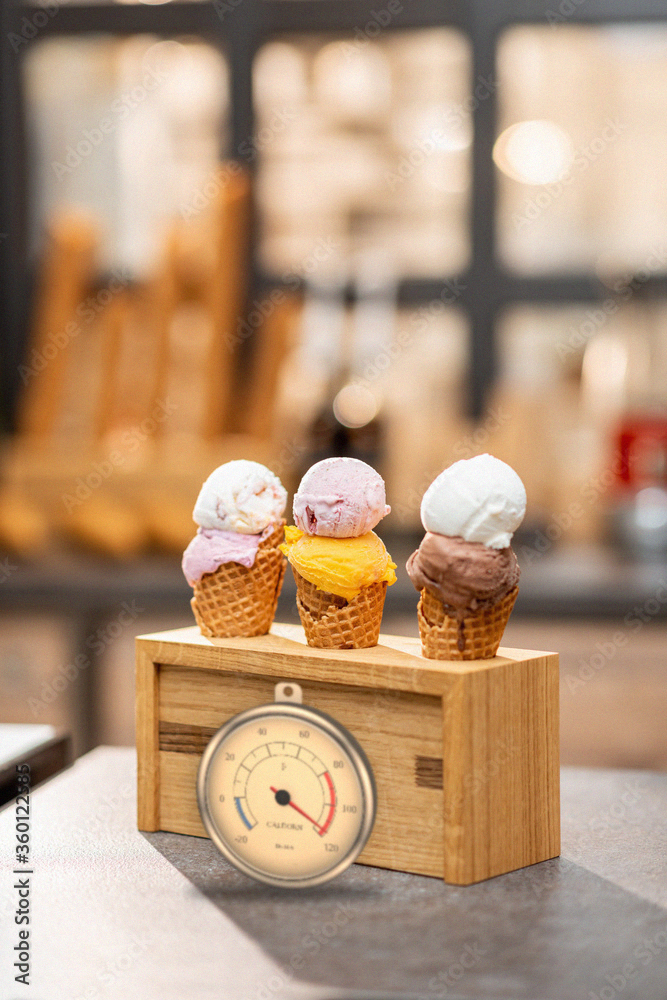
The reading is 115 °F
